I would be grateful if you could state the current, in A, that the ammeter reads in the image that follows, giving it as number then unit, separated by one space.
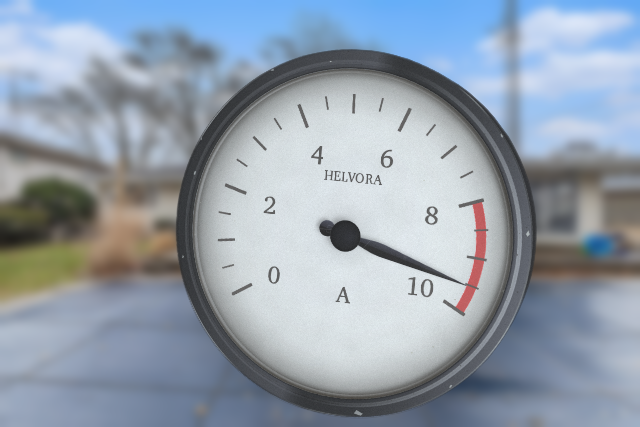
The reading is 9.5 A
